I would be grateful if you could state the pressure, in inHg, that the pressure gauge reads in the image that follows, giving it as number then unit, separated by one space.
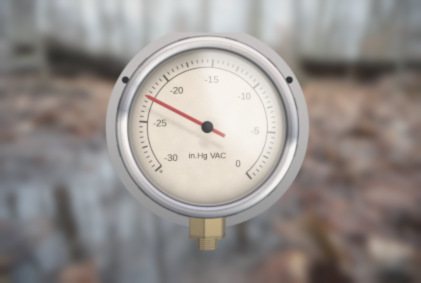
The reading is -22.5 inHg
